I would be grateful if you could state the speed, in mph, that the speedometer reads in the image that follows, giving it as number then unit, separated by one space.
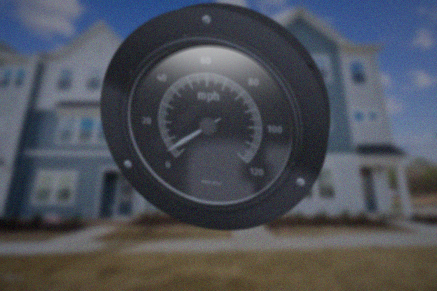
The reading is 5 mph
